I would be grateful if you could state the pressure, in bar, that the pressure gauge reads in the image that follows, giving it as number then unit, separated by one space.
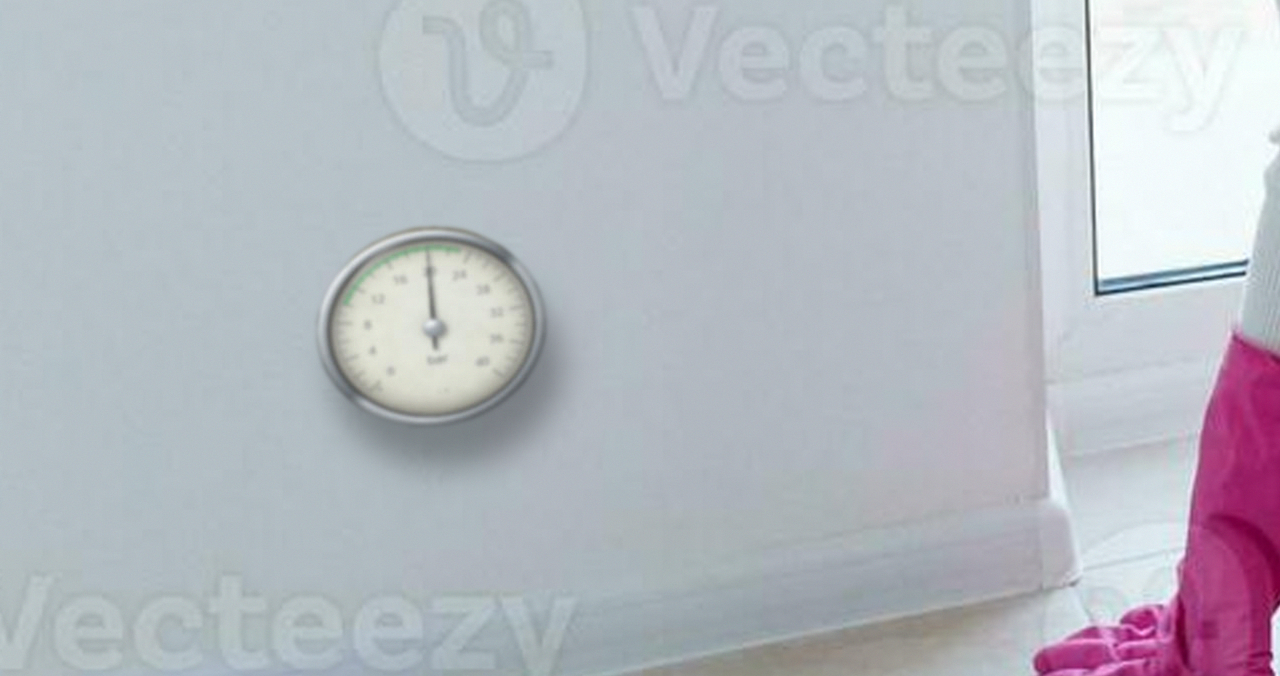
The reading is 20 bar
